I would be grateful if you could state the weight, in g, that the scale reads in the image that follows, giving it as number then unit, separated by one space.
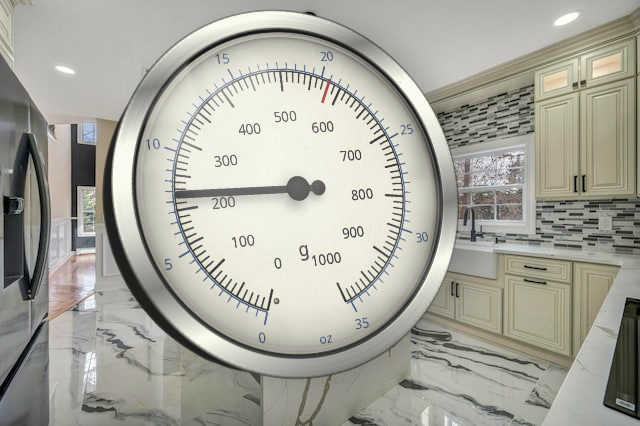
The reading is 220 g
